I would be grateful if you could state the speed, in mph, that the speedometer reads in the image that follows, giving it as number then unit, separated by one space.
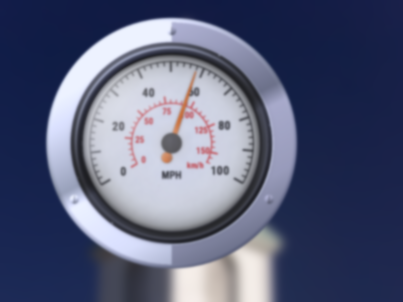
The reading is 58 mph
